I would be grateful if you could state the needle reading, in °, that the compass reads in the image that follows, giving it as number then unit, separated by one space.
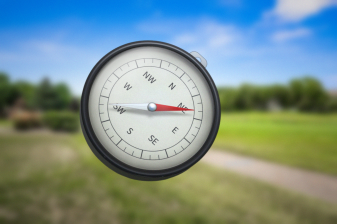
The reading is 50 °
